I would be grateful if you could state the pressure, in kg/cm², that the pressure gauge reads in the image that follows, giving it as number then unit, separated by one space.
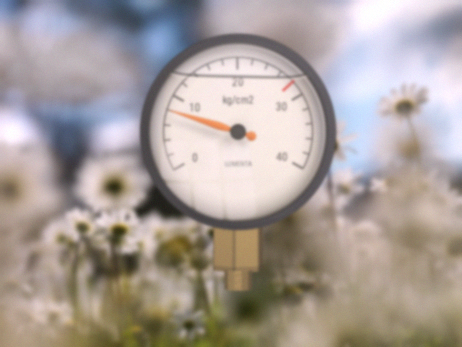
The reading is 8 kg/cm²
